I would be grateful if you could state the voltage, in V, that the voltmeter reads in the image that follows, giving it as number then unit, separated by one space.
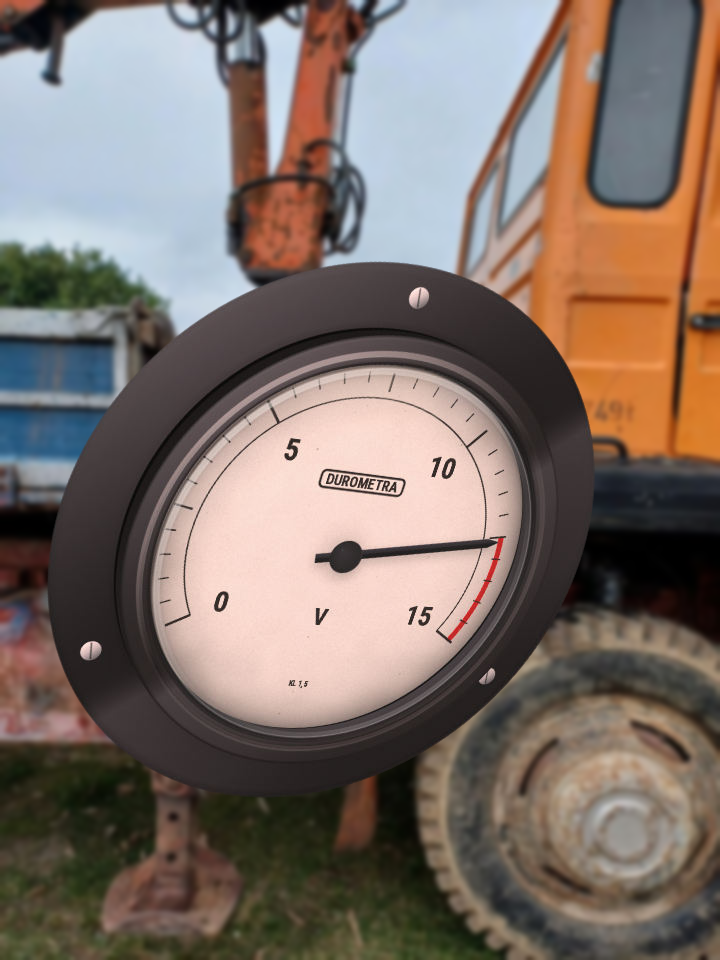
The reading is 12.5 V
